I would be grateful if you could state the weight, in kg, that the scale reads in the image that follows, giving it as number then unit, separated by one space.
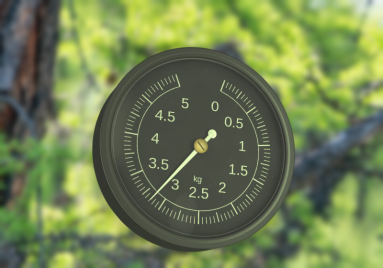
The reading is 3.15 kg
